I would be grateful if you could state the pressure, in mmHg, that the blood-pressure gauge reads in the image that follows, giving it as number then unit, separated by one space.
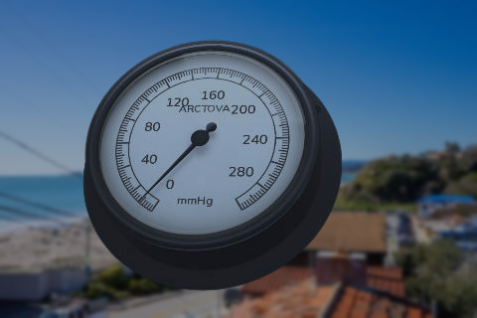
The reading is 10 mmHg
